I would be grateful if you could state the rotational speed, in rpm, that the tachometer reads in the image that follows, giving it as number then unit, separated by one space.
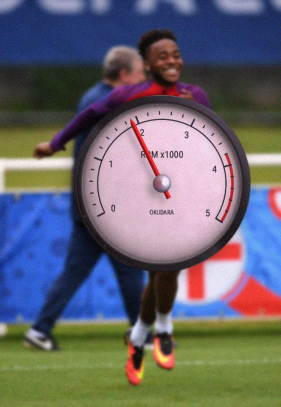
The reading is 1900 rpm
